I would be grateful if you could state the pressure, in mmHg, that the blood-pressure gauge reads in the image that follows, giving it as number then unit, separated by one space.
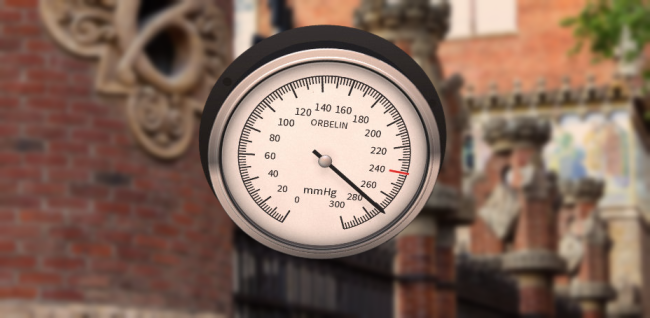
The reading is 270 mmHg
